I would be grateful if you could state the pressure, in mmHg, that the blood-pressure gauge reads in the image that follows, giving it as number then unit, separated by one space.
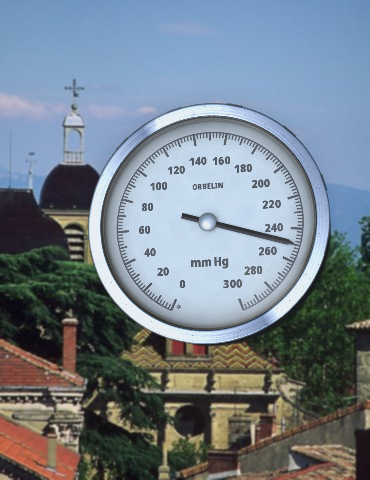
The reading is 250 mmHg
